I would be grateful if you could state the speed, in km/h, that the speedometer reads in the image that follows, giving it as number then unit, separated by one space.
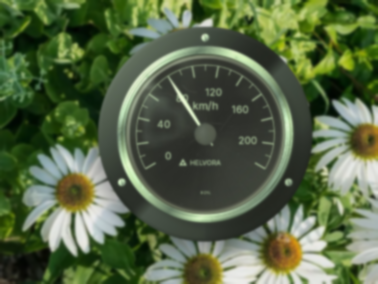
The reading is 80 km/h
